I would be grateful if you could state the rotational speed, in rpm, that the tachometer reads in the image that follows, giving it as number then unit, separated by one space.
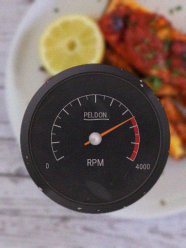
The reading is 3000 rpm
